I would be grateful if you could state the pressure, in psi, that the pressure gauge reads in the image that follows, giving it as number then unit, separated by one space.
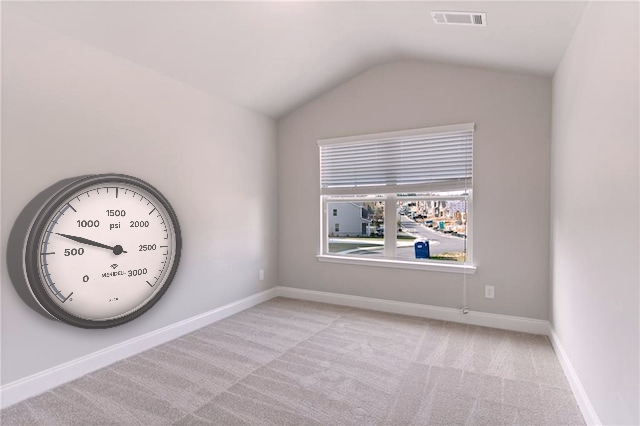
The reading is 700 psi
